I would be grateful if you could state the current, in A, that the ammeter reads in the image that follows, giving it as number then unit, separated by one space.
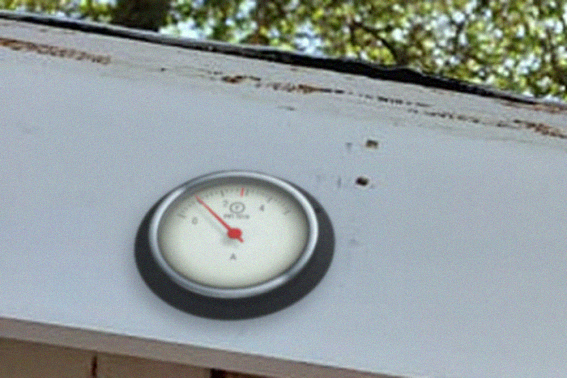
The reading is 1 A
